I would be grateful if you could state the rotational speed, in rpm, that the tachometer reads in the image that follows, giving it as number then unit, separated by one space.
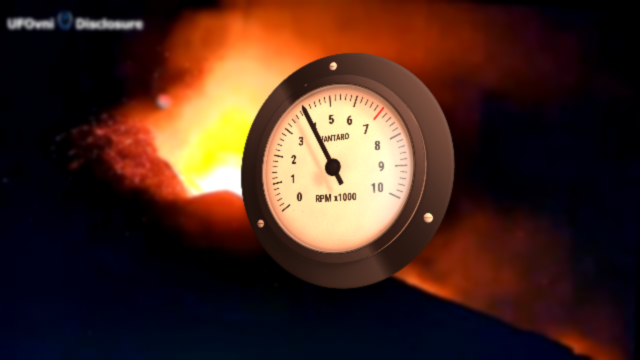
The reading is 4000 rpm
